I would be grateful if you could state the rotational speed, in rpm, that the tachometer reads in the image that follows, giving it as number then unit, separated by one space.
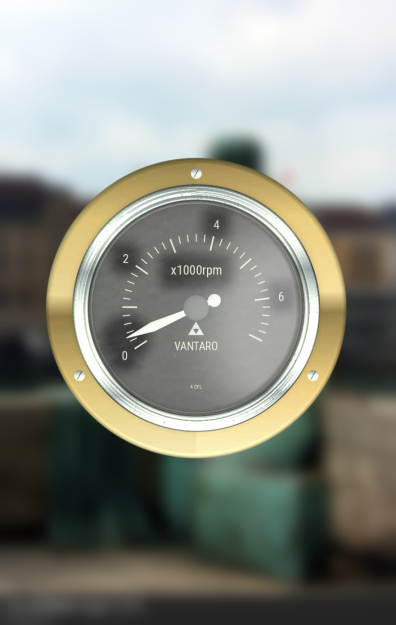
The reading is 300 rpm
